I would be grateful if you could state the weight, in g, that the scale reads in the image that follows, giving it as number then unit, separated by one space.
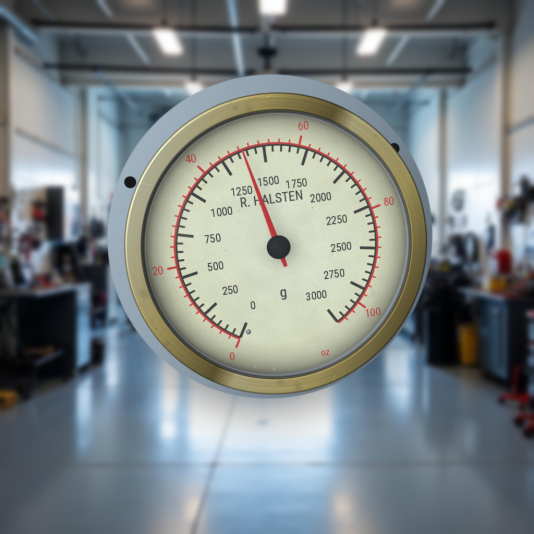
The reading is 1375 g
